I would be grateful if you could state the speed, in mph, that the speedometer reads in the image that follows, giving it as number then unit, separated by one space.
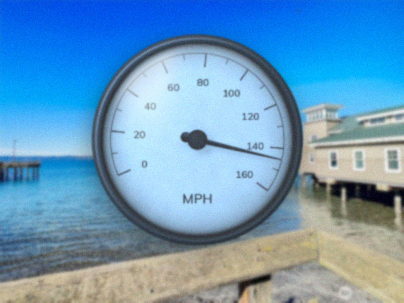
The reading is 145 mph
